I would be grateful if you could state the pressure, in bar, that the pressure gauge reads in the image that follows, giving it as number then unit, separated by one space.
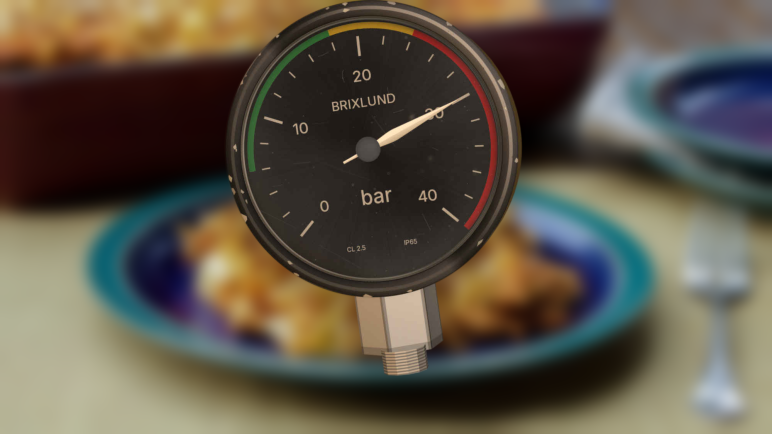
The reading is 30 bar
